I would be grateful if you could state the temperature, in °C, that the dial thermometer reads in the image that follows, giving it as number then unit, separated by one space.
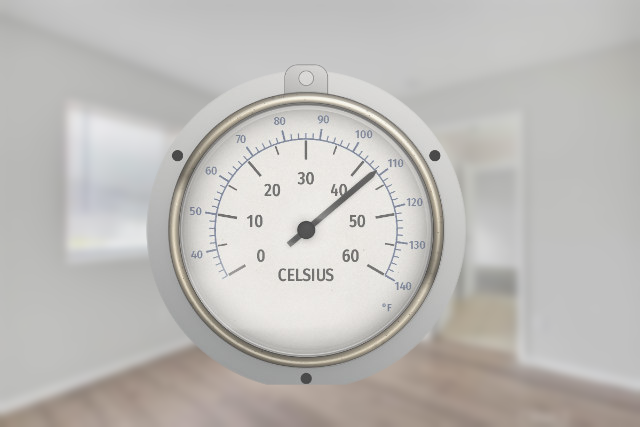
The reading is 42.5 °C
